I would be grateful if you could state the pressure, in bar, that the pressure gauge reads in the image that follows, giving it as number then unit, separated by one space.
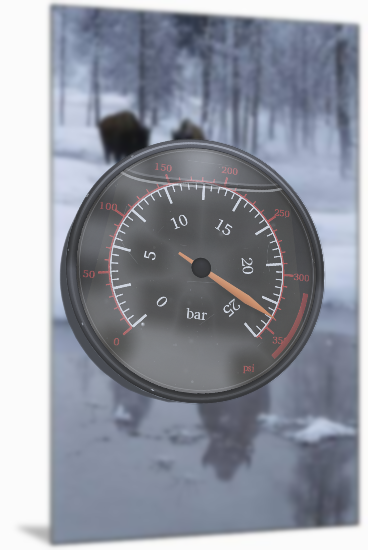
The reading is 23.5 bar
